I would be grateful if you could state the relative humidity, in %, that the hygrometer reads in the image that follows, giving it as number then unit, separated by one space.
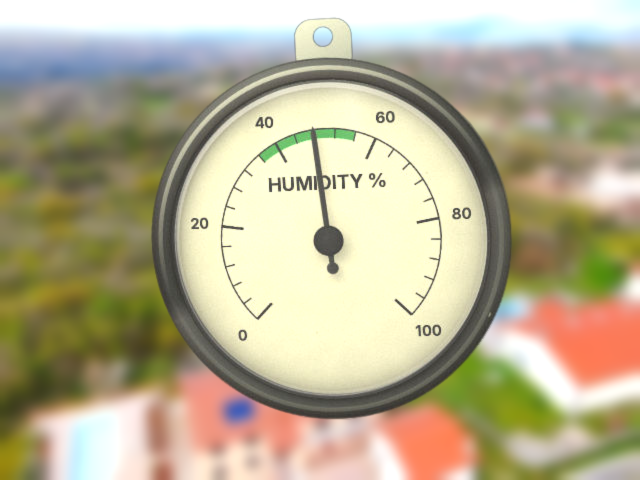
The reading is 48 %
